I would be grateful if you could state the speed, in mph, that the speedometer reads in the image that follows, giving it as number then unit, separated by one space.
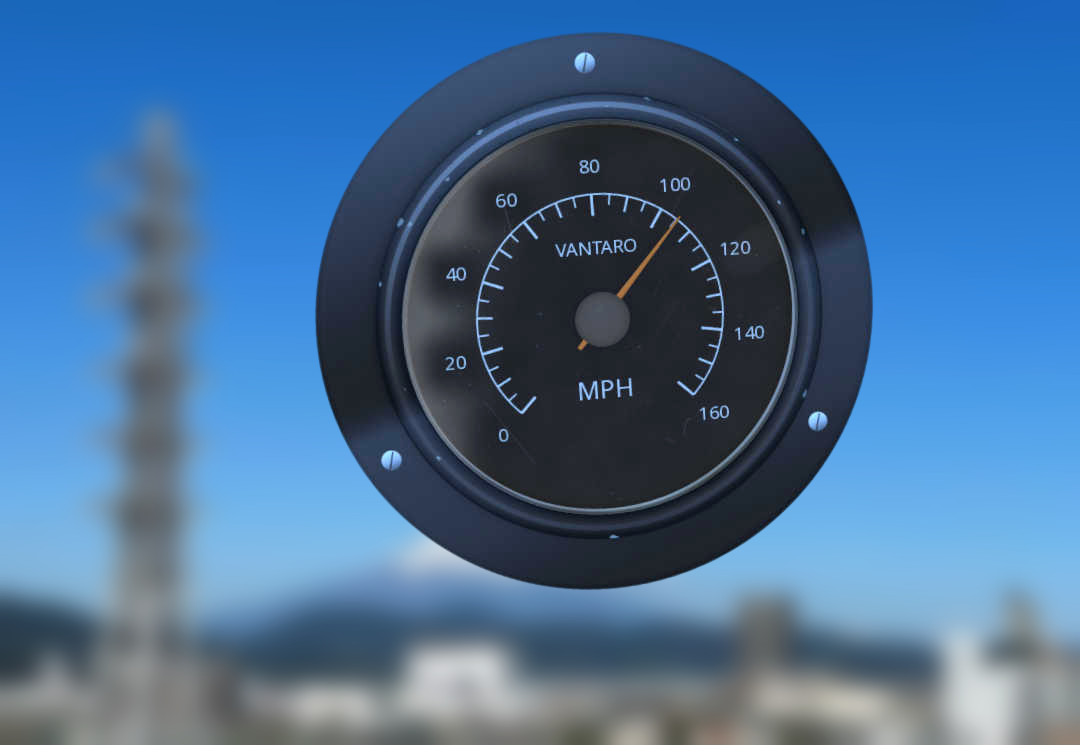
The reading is 105 mph
